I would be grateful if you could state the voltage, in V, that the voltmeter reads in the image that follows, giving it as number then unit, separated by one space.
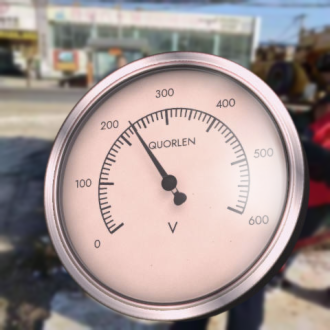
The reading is 230 V
